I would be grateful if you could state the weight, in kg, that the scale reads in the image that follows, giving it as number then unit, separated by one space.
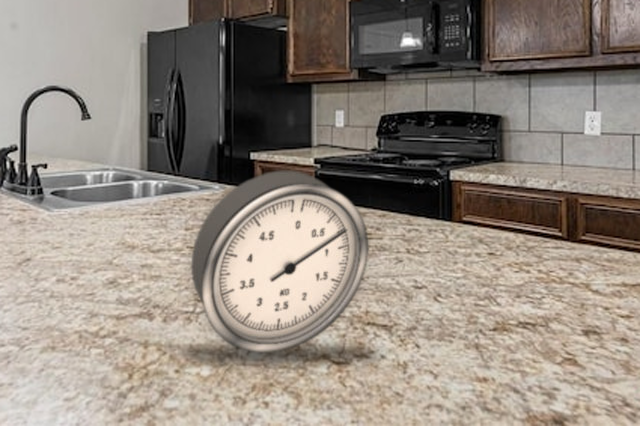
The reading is 0.75 kg
